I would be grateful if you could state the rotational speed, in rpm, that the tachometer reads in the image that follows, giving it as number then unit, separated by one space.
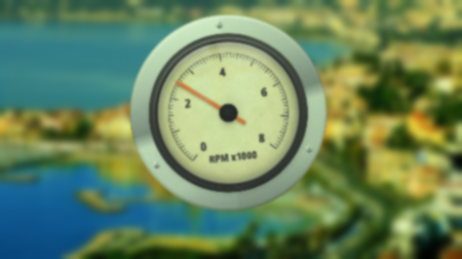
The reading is 2500 rpm
